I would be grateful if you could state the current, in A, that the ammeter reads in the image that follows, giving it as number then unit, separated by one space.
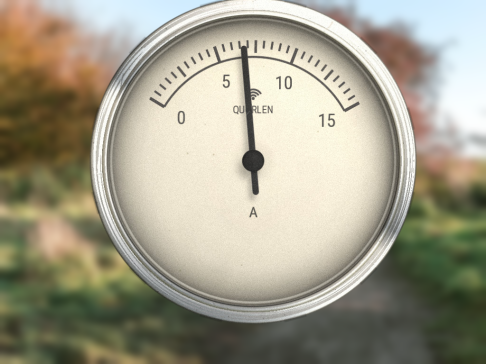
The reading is 6.75 A
